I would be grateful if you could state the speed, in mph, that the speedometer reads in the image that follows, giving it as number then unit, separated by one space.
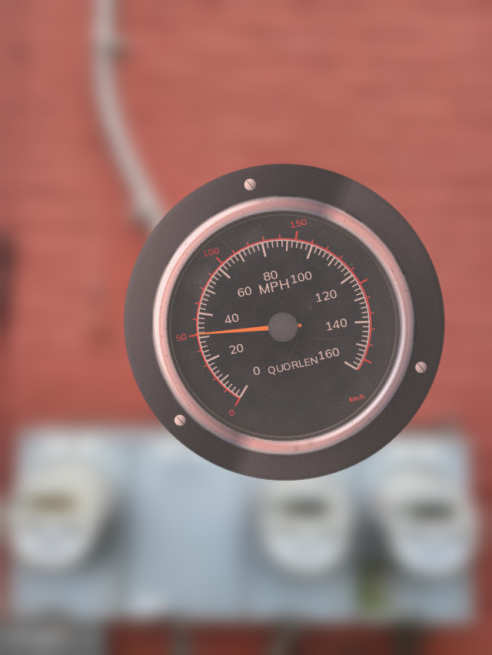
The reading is 32 mph
